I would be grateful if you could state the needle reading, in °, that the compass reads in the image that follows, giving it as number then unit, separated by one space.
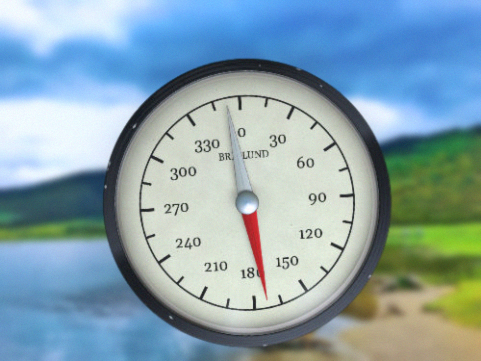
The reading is 172.5 °
